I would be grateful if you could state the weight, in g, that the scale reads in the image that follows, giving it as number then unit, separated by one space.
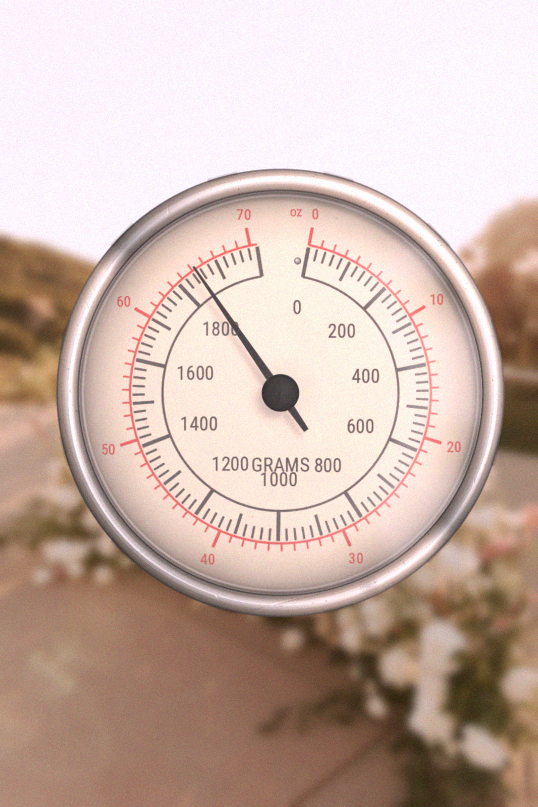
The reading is 1850 g
